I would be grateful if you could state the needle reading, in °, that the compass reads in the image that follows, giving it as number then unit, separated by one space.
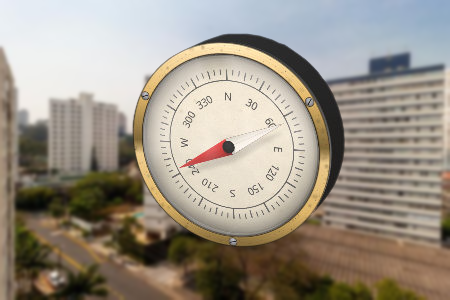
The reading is 245 °
